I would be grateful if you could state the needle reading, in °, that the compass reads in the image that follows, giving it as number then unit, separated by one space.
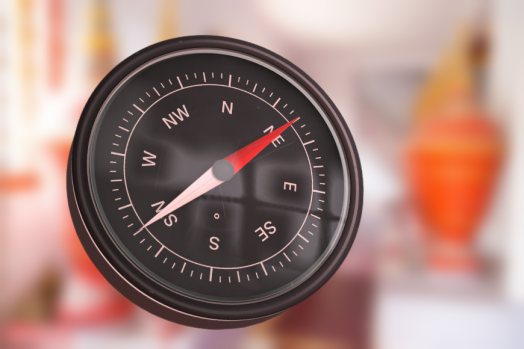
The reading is 45 °
